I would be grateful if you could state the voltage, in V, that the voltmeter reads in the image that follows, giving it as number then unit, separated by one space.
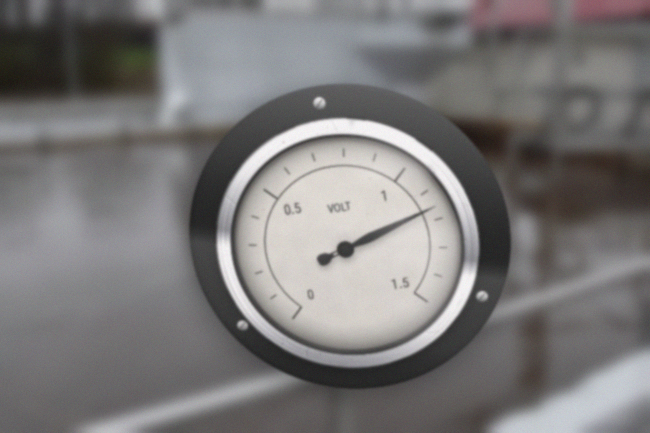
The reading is 1.15 V
